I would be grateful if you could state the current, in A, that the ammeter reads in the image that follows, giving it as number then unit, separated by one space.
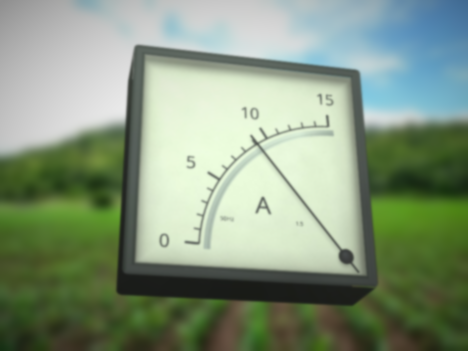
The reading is 9 A
